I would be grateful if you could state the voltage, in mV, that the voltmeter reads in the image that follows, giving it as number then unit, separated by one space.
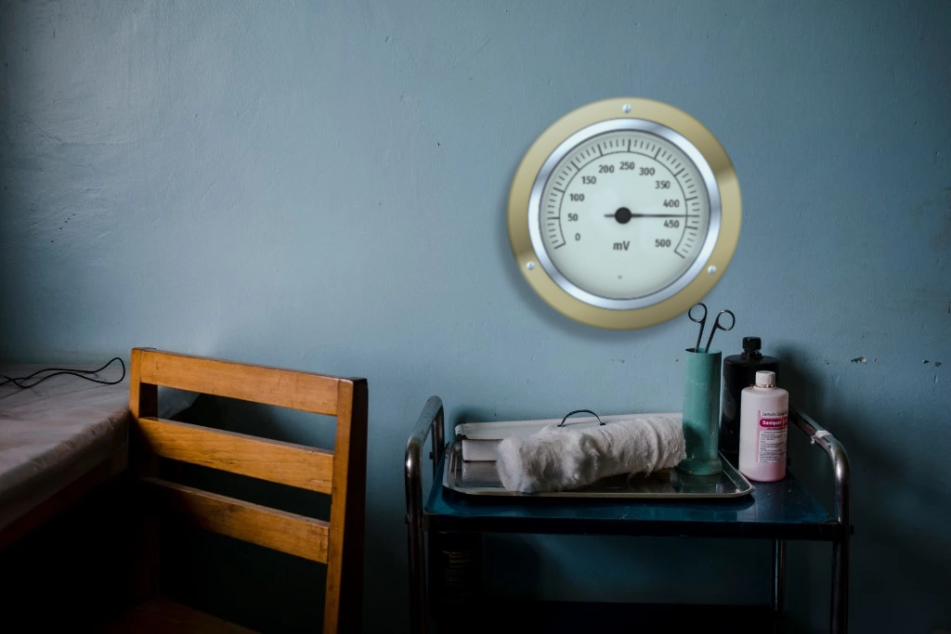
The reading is 430 mV
